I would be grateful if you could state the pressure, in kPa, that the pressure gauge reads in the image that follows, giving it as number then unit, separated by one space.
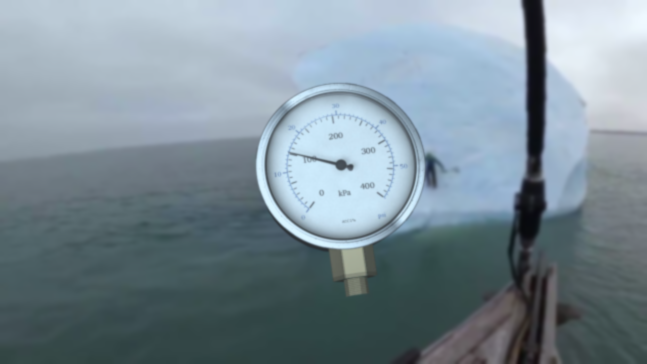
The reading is 100 kPa
